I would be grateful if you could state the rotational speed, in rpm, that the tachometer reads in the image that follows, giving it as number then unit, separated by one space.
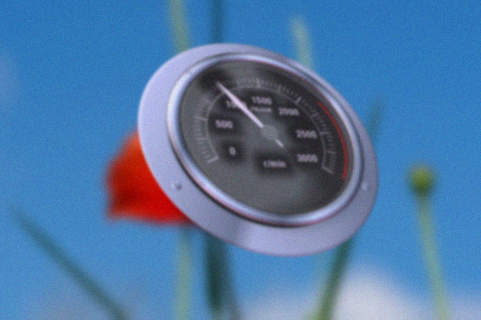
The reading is 1000 rpm
